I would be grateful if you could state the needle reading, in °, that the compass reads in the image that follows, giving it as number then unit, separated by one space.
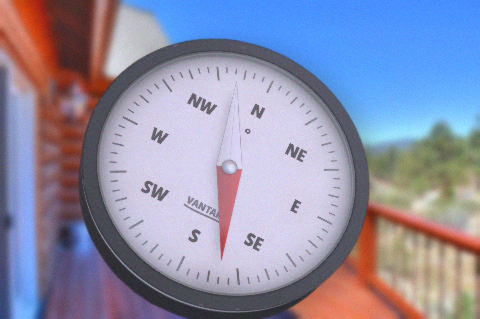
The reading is 160 °
